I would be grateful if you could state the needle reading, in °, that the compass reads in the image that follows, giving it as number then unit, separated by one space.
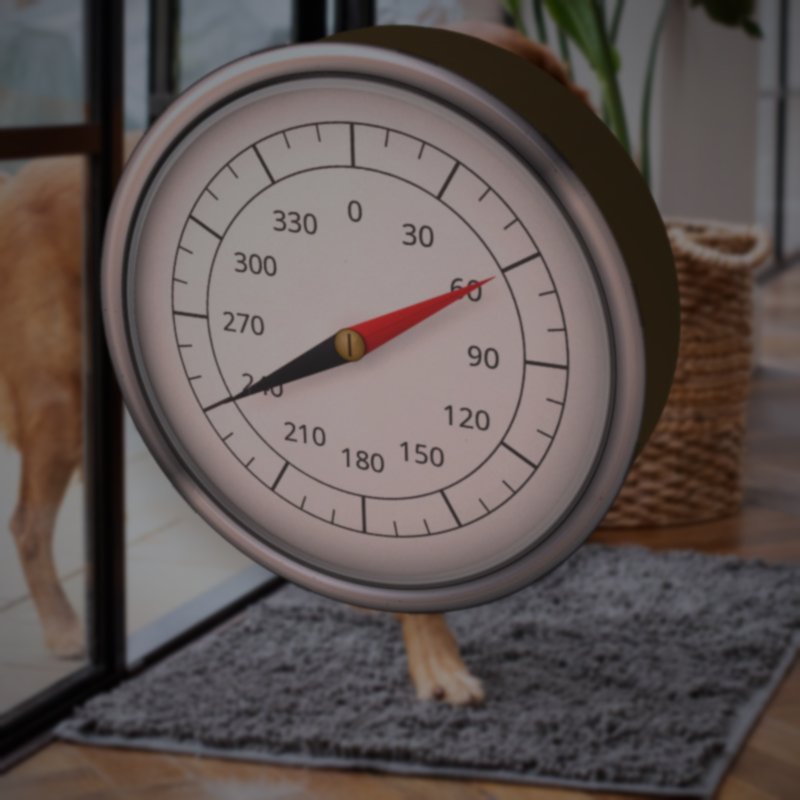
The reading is 60 °
